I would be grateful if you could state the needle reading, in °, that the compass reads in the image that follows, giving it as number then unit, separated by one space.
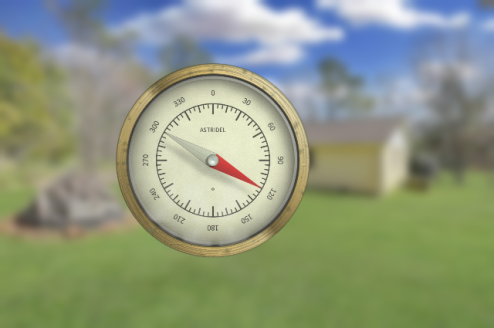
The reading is 120 °
